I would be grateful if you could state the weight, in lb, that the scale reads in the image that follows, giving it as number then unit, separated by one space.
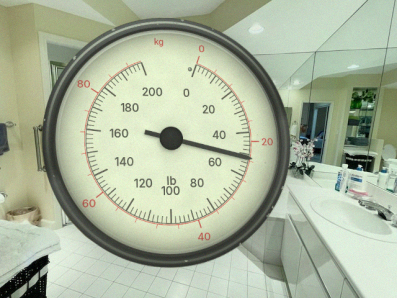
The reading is 52 lb
